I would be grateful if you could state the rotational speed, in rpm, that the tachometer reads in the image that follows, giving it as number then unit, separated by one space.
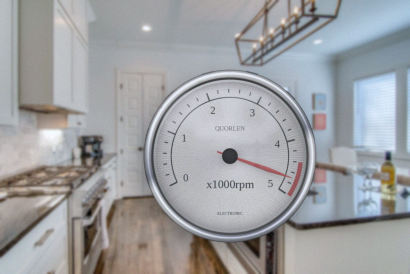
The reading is 4700 rpm
